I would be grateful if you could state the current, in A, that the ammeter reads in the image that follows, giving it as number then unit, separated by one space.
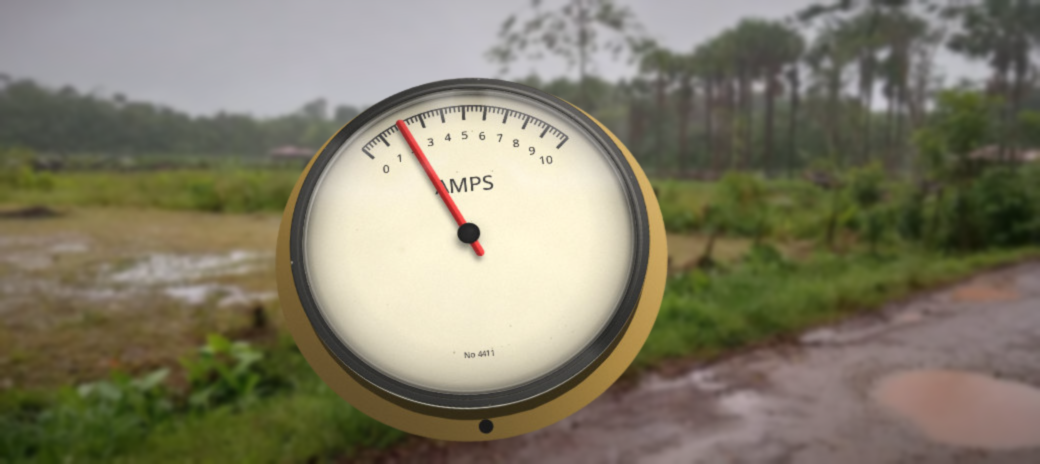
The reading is 2 A
